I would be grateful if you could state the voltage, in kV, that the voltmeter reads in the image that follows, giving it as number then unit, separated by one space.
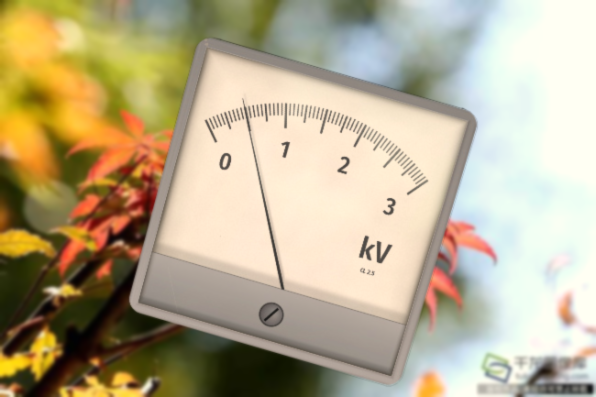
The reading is 0.5 kV
